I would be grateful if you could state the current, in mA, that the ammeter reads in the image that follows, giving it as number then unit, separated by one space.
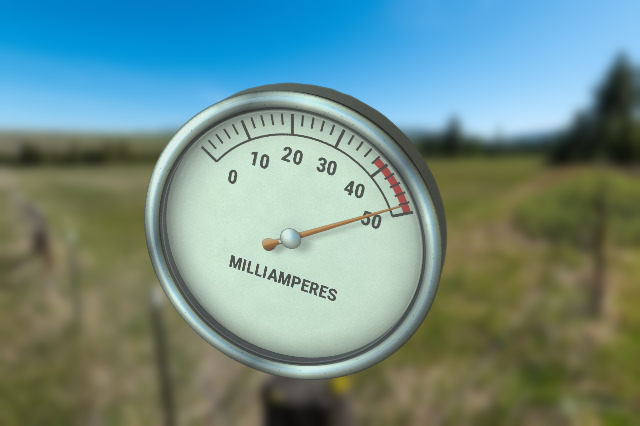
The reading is 48 mA
